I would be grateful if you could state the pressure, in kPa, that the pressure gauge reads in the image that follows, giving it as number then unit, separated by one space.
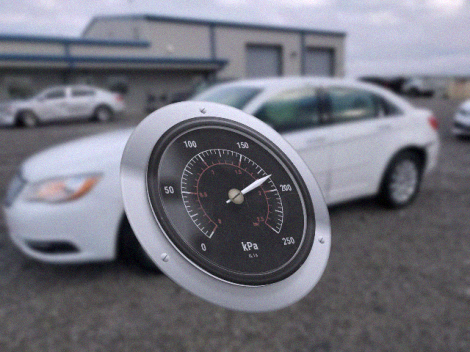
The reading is 185 kPa
